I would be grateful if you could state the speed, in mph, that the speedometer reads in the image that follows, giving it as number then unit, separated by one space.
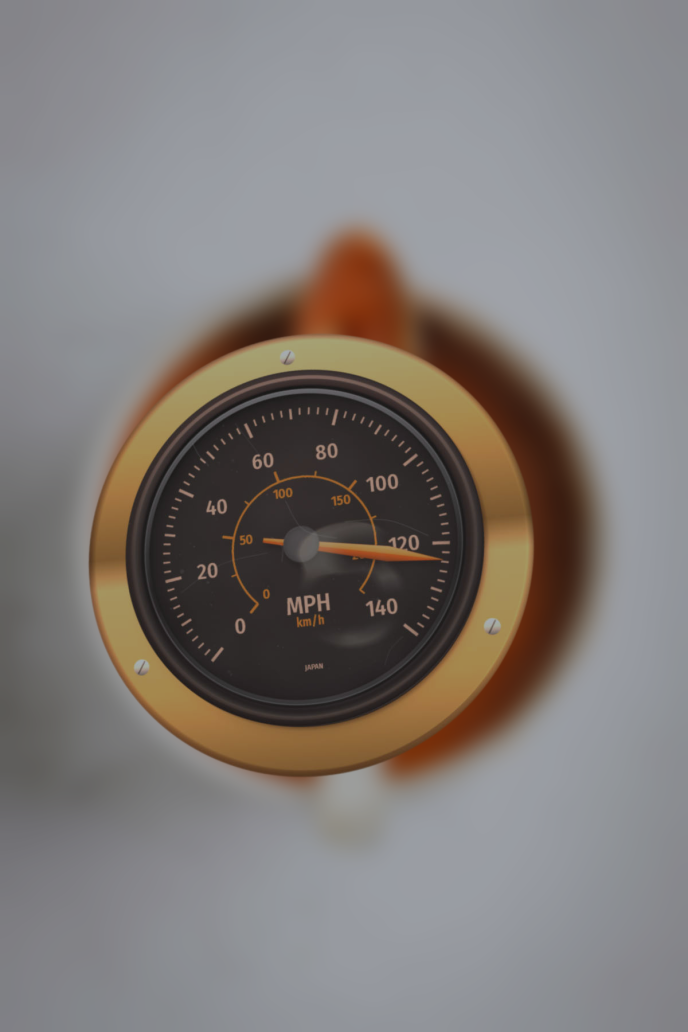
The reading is 124 mph
